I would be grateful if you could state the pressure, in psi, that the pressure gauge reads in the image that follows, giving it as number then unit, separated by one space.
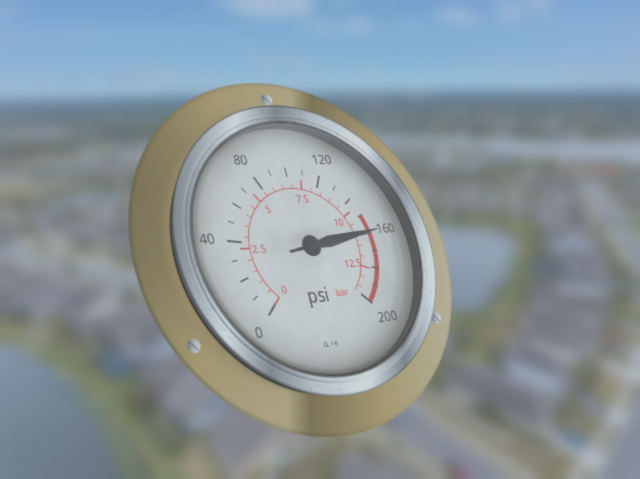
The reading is 160 psi
